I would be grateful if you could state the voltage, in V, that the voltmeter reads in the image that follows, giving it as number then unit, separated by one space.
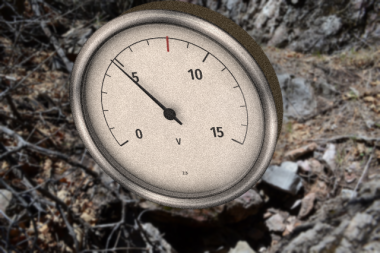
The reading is 5 V
